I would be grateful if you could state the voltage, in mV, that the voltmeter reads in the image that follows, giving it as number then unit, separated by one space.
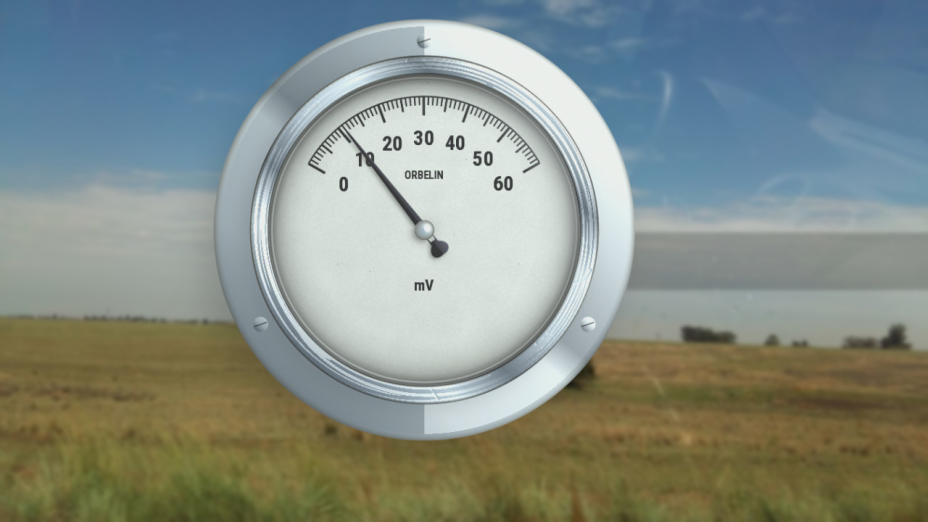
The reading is 11 mV
